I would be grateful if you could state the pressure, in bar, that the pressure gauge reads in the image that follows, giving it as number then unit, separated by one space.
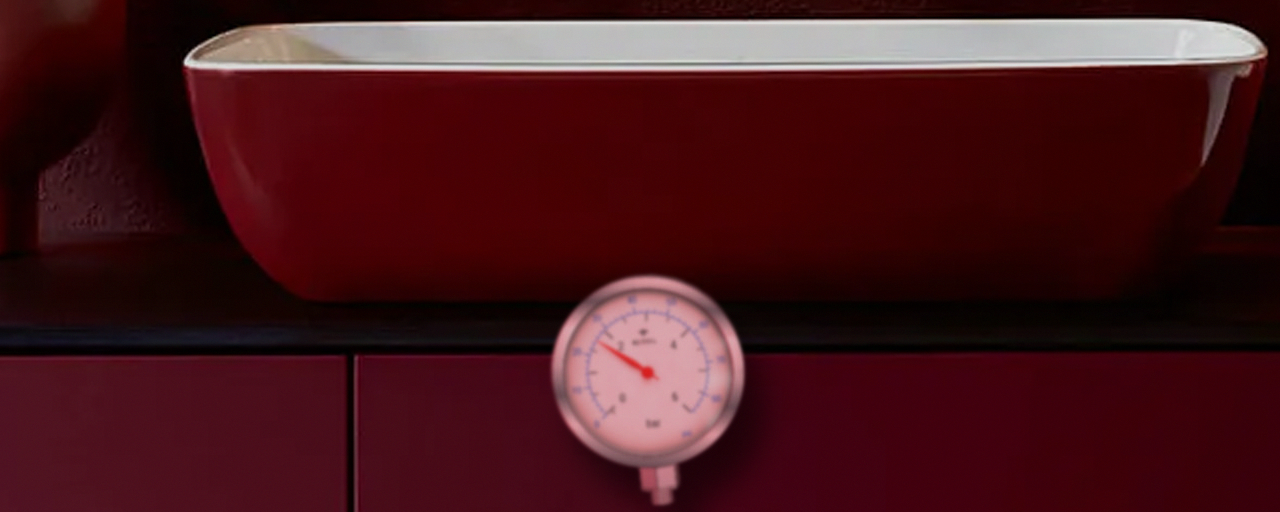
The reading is 1.75 bar
